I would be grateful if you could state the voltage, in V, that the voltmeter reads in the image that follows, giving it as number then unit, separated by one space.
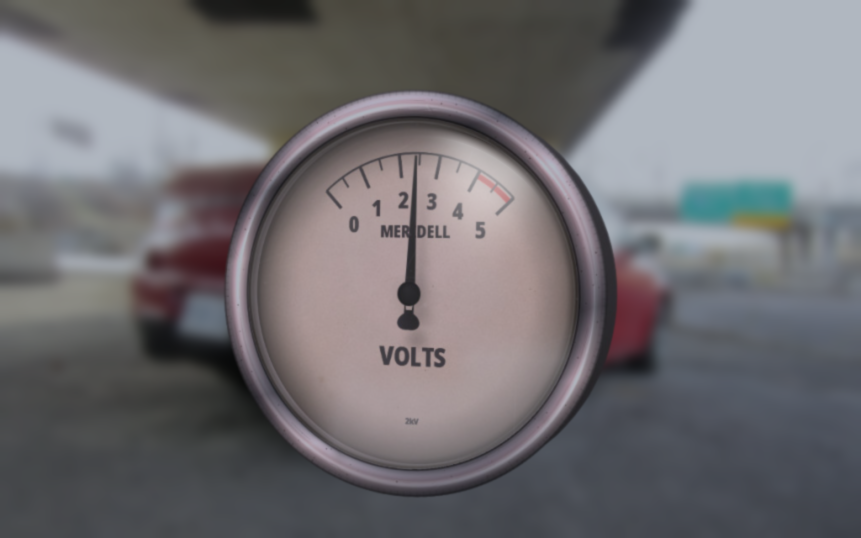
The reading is 2.5 V
